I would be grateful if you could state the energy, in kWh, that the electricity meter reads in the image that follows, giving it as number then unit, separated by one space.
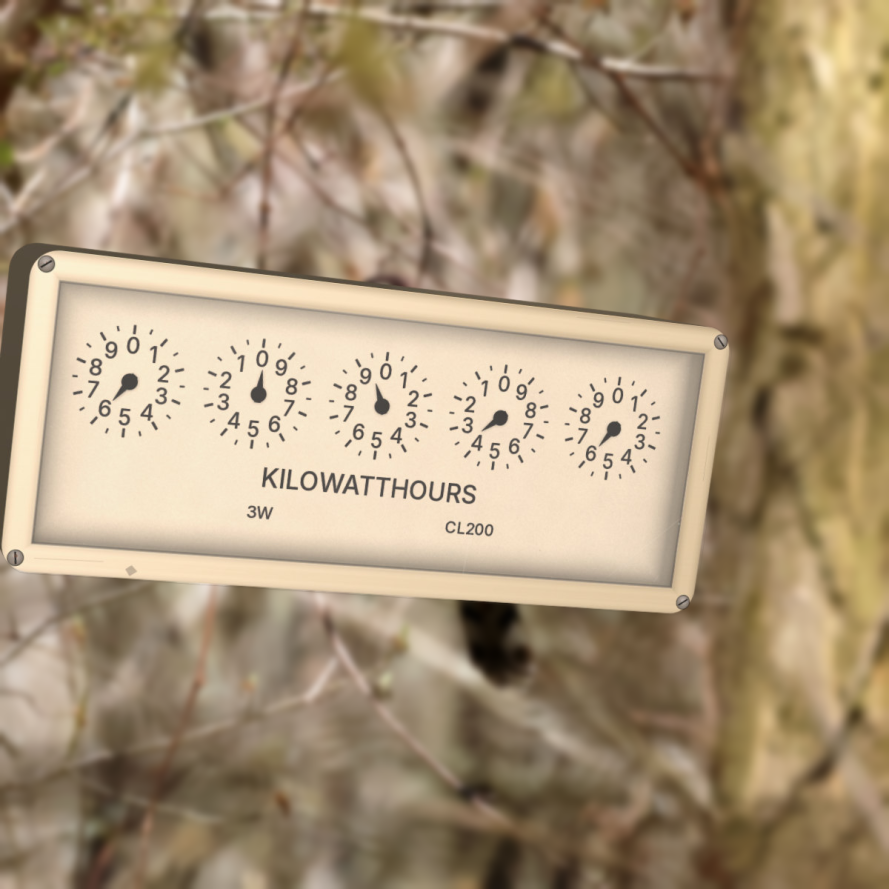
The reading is 59936 kWh
